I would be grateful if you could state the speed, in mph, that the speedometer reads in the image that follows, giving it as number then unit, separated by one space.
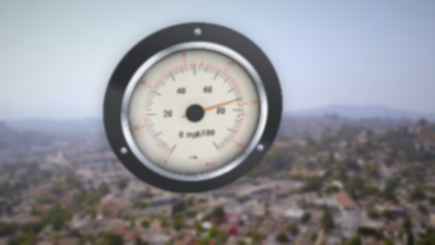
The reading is 75 mph
